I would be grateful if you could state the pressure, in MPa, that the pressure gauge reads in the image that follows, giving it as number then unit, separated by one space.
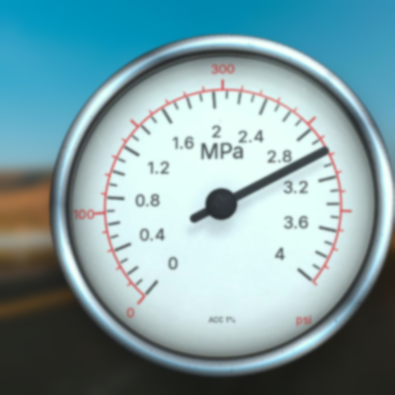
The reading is 3 MPa
